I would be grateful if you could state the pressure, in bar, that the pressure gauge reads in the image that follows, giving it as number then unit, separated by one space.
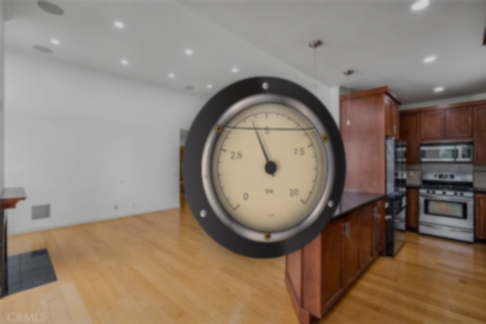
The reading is 4.25 bar
